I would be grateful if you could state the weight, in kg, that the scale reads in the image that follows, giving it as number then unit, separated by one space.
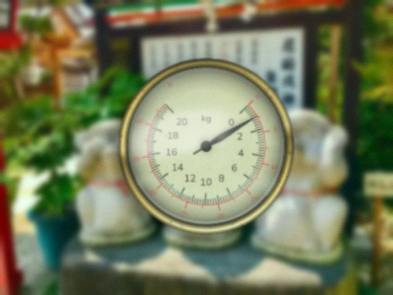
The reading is 1 kg
